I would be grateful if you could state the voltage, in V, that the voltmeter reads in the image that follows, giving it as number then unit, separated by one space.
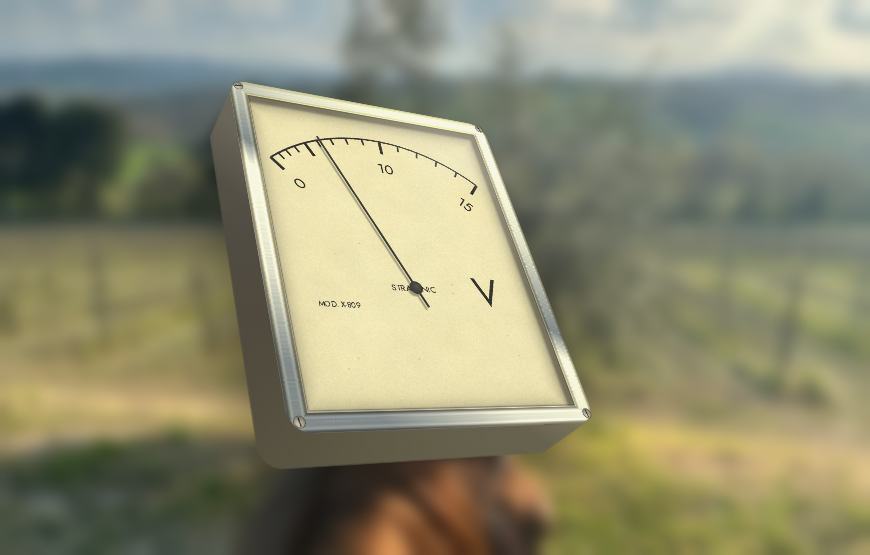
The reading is 6 V
